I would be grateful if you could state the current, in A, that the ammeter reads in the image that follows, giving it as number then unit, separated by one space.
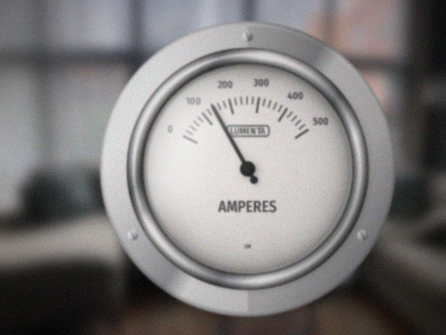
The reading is 140 A
